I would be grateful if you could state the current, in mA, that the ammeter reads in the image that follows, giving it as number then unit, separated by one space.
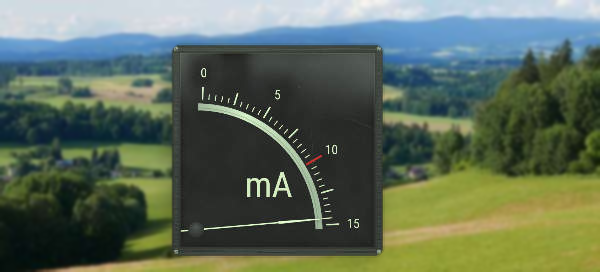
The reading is 14.5 mA
